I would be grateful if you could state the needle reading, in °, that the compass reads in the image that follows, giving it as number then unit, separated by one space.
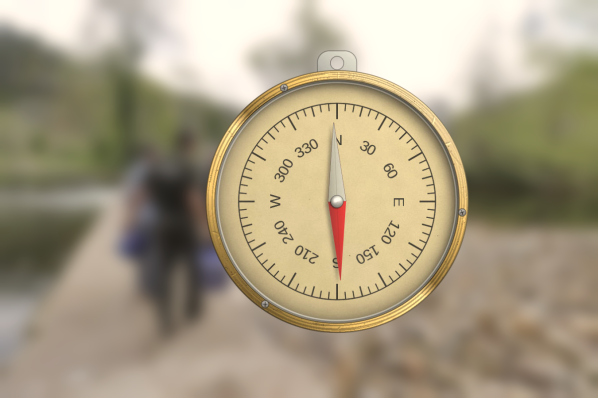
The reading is 177.5 °
